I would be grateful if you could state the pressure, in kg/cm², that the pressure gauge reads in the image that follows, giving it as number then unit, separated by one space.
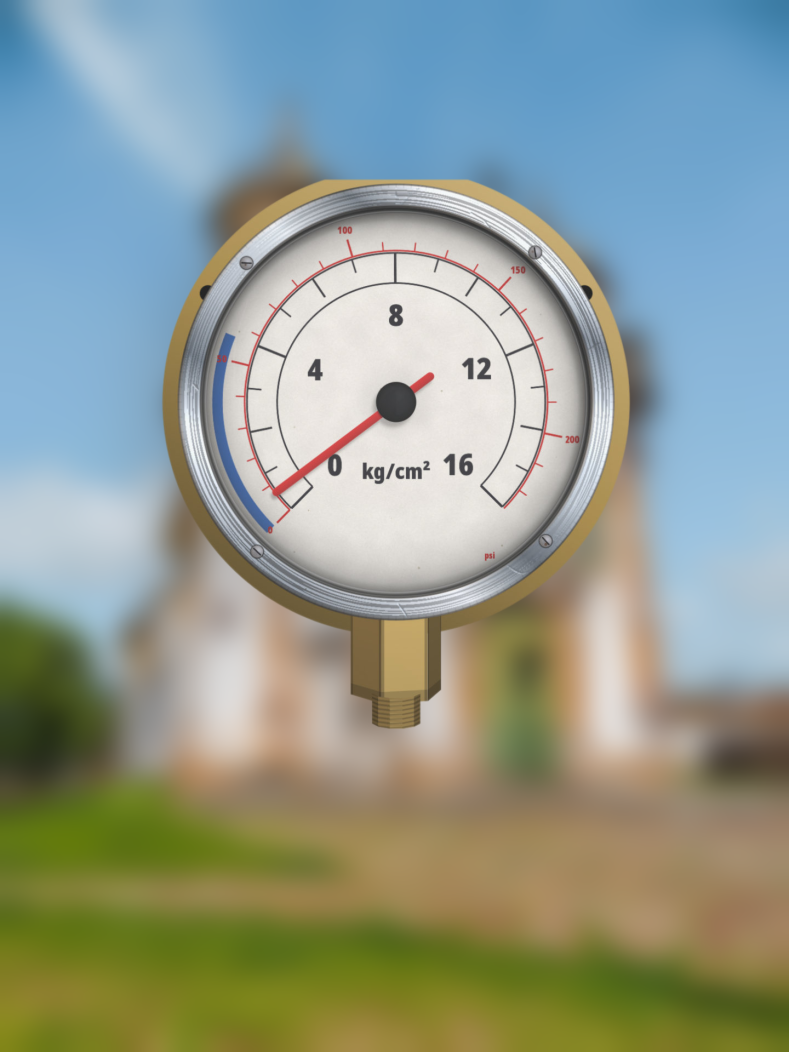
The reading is 0.5 kg/cm²
